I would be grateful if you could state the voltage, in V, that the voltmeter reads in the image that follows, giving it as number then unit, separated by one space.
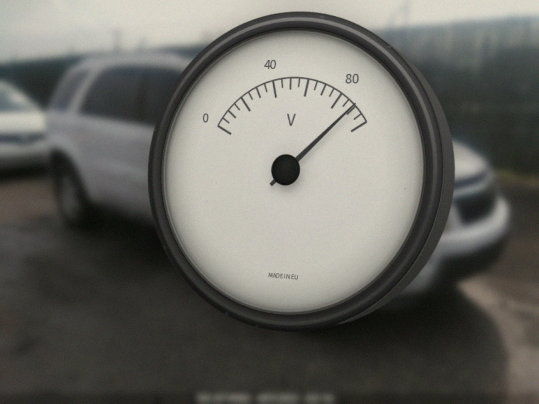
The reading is 90 V
